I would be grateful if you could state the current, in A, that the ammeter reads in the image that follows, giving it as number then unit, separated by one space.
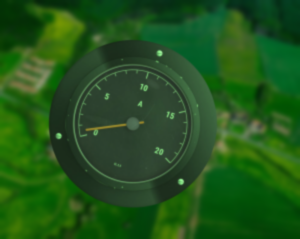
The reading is 0.5 A
